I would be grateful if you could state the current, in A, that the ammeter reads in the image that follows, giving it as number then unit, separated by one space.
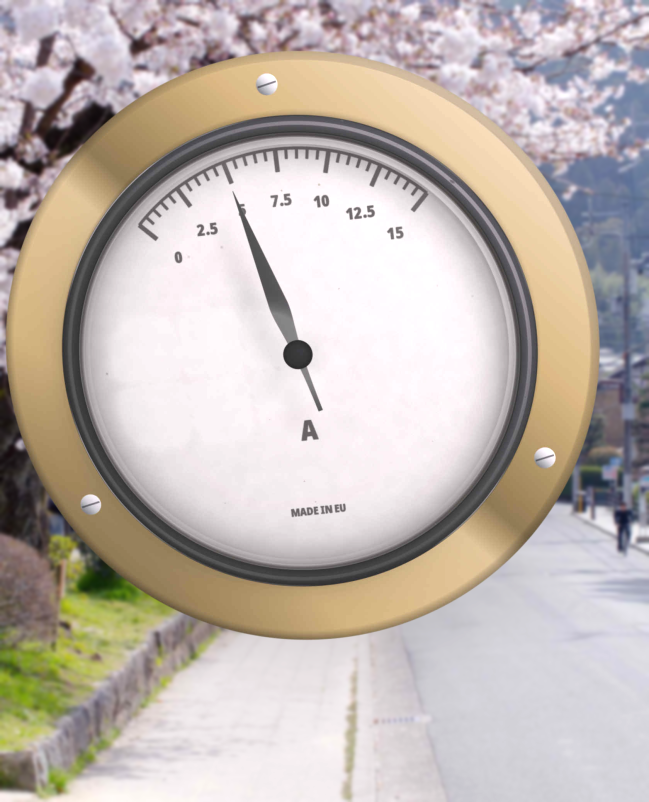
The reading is 5 A
